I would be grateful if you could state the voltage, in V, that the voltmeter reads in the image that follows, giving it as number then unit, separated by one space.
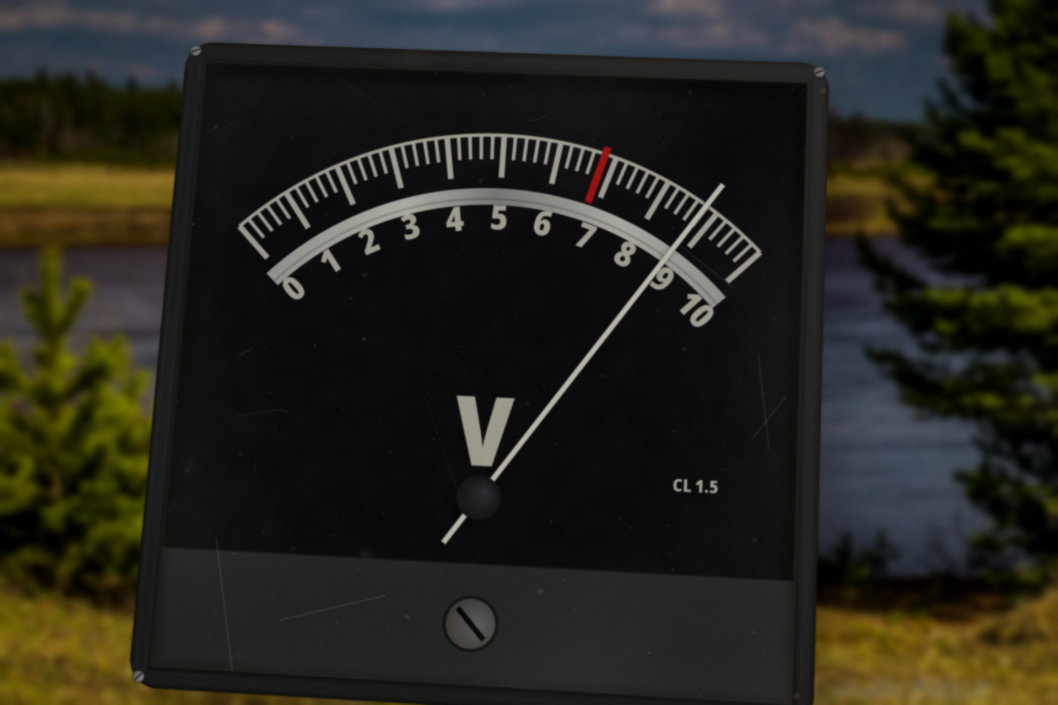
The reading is 8.8 V
